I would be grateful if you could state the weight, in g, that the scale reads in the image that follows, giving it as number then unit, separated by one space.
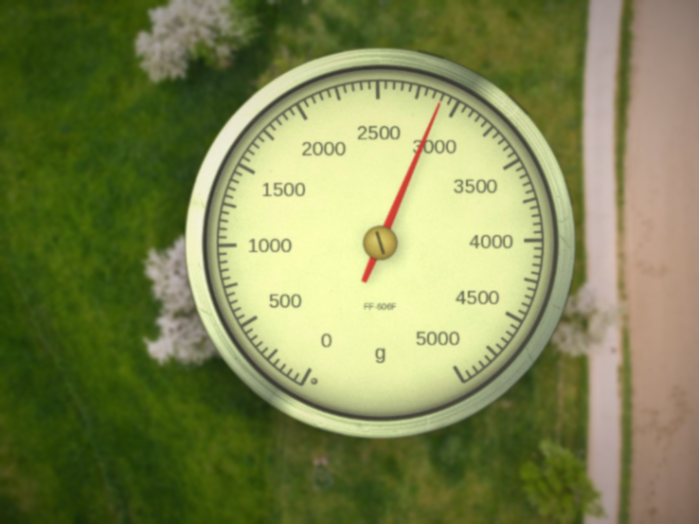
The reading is 2900 g
